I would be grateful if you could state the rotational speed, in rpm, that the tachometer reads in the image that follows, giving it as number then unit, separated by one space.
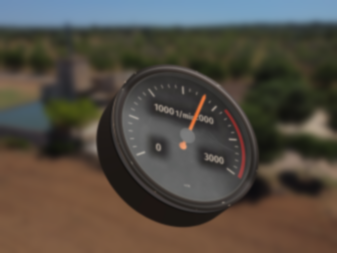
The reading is 1800 rpm
